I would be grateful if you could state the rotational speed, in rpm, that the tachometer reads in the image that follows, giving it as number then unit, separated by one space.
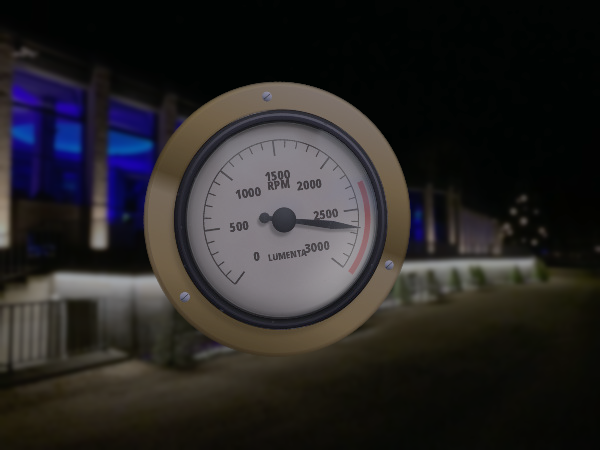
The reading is 2650 rpm
